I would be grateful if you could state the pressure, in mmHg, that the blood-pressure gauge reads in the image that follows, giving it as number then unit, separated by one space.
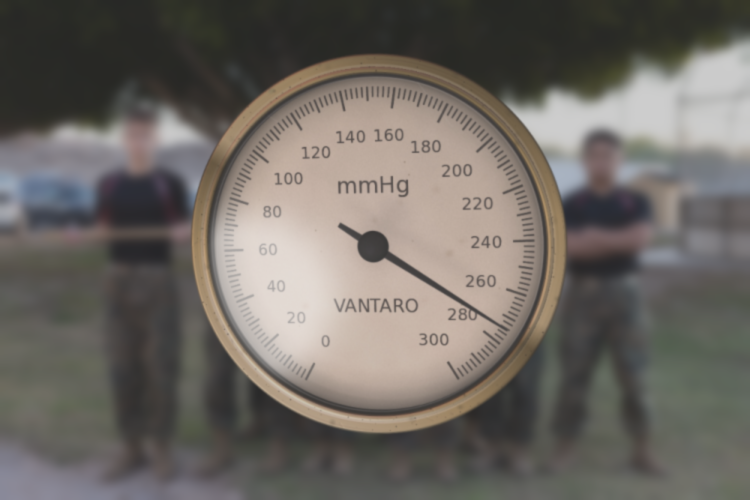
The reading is 274 mmHg
